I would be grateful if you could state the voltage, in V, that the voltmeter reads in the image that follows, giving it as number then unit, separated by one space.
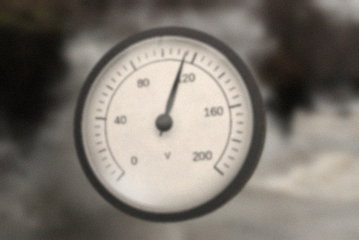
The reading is 115 V
